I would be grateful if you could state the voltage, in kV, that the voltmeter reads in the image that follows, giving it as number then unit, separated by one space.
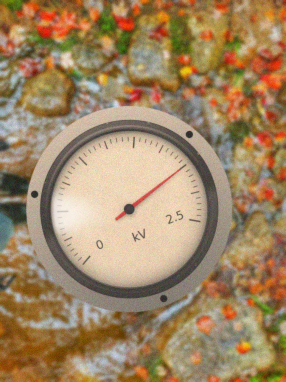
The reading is 2 kV
